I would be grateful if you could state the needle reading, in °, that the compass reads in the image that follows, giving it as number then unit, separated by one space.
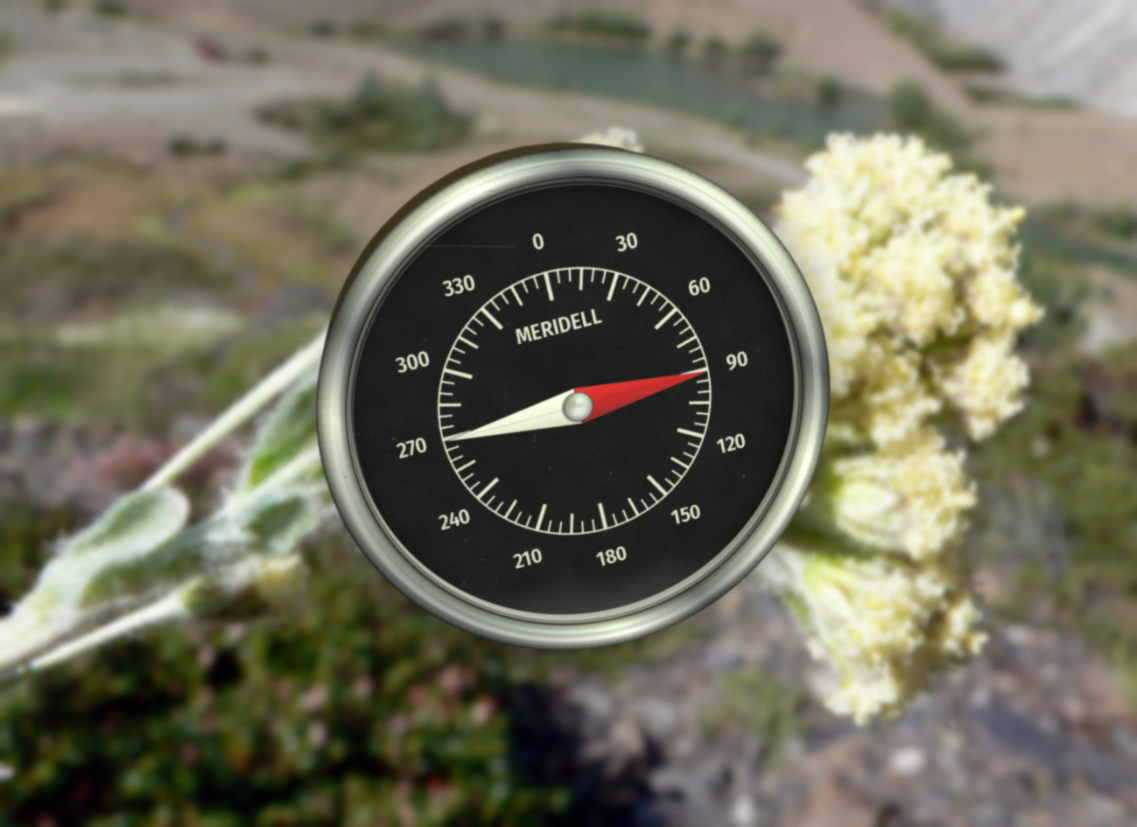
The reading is 90 °
